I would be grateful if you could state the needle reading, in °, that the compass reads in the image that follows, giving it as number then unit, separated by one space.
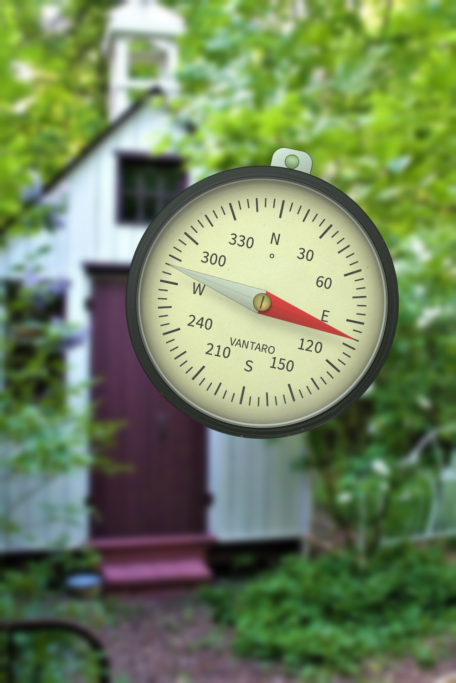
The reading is 100 °
